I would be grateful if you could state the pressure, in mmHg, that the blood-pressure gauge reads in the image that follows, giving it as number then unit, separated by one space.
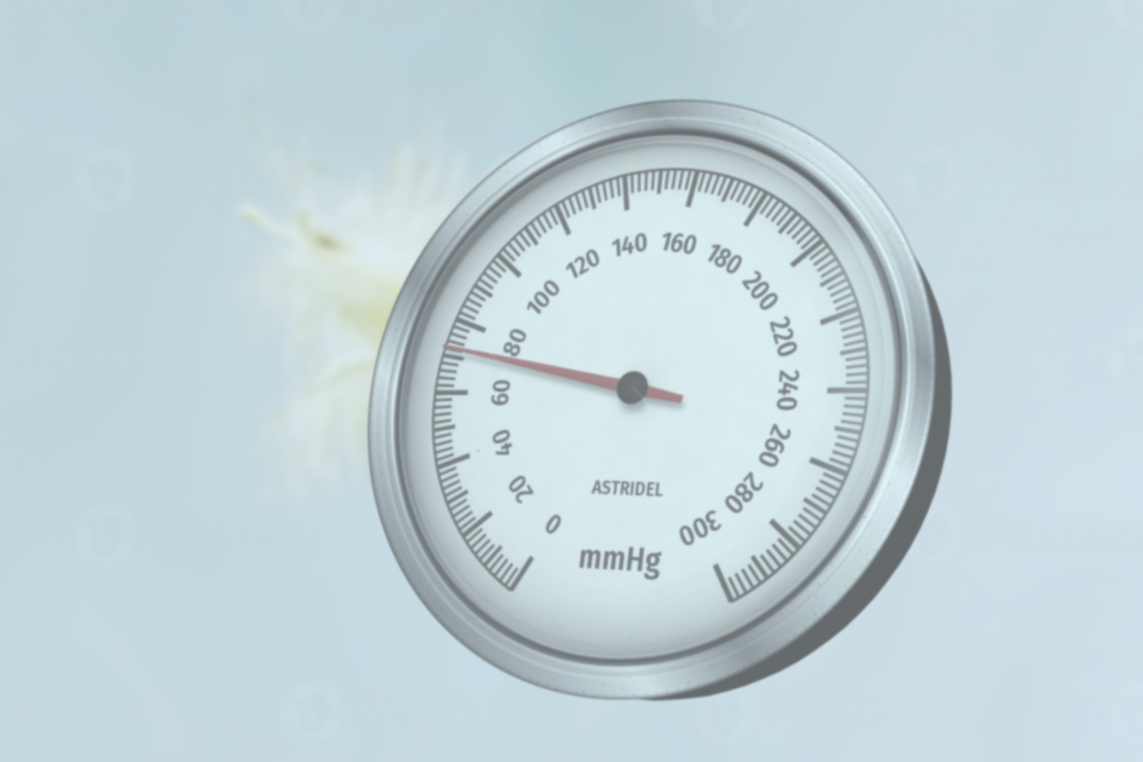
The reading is 72 mmHg
